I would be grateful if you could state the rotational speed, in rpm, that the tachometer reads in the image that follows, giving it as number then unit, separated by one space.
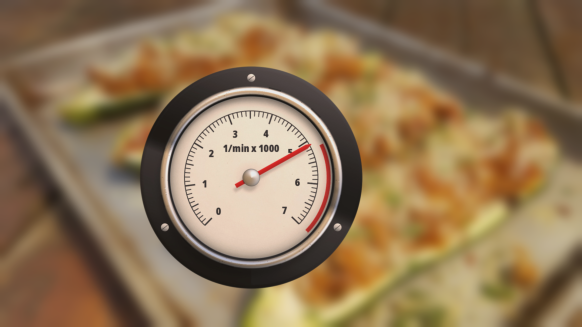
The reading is 5100 rpm
